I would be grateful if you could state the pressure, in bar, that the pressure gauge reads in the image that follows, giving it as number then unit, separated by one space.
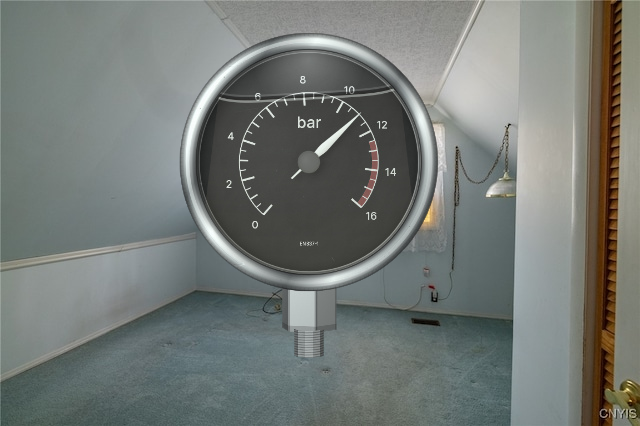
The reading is 11 bar
